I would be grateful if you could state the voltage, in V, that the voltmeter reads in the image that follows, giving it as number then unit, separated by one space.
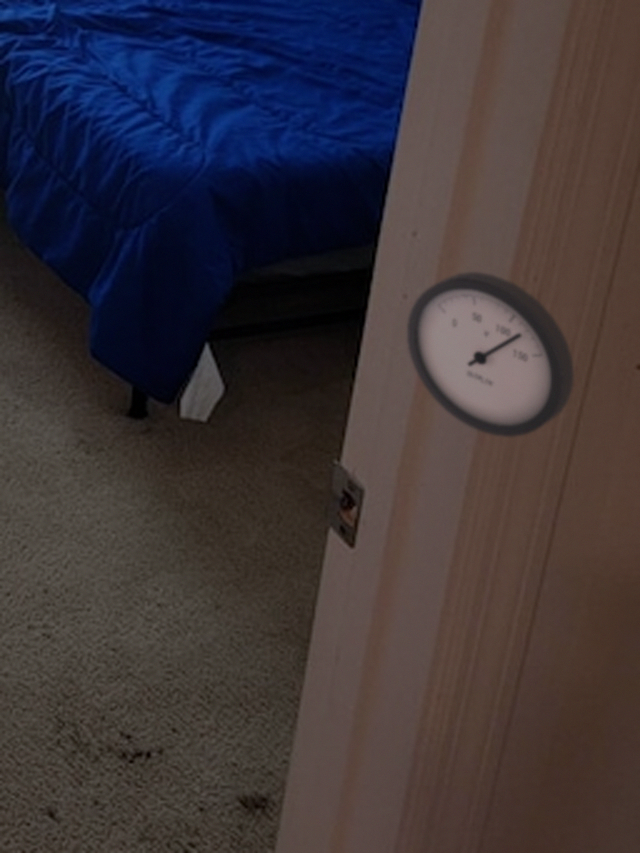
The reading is 120 V
